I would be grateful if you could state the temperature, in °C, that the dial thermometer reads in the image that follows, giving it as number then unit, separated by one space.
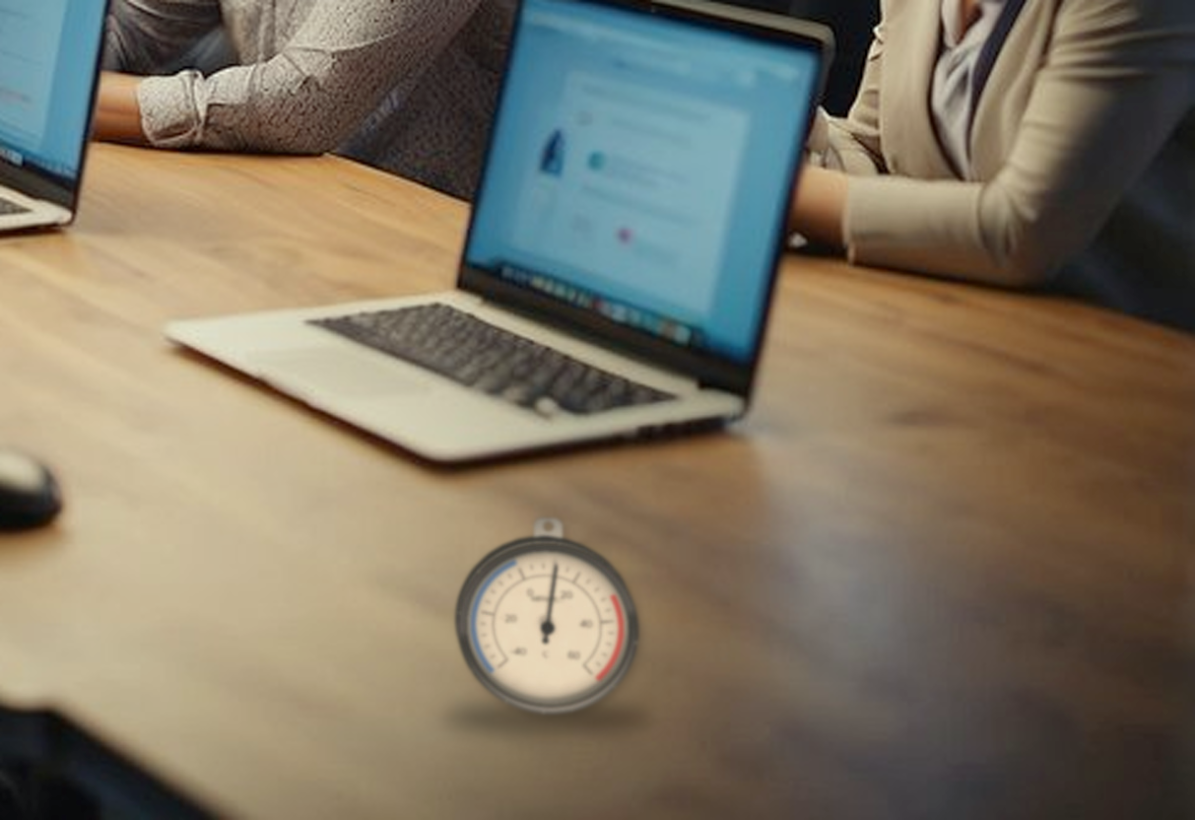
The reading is 12 °C
